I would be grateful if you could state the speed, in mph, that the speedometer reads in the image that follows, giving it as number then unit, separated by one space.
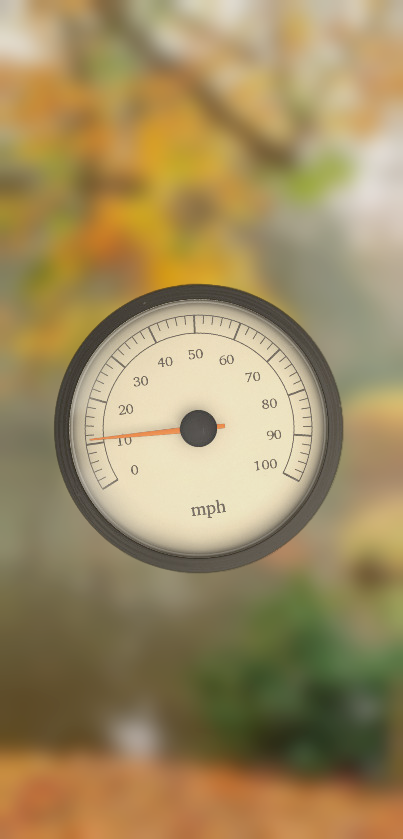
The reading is 11 mph
